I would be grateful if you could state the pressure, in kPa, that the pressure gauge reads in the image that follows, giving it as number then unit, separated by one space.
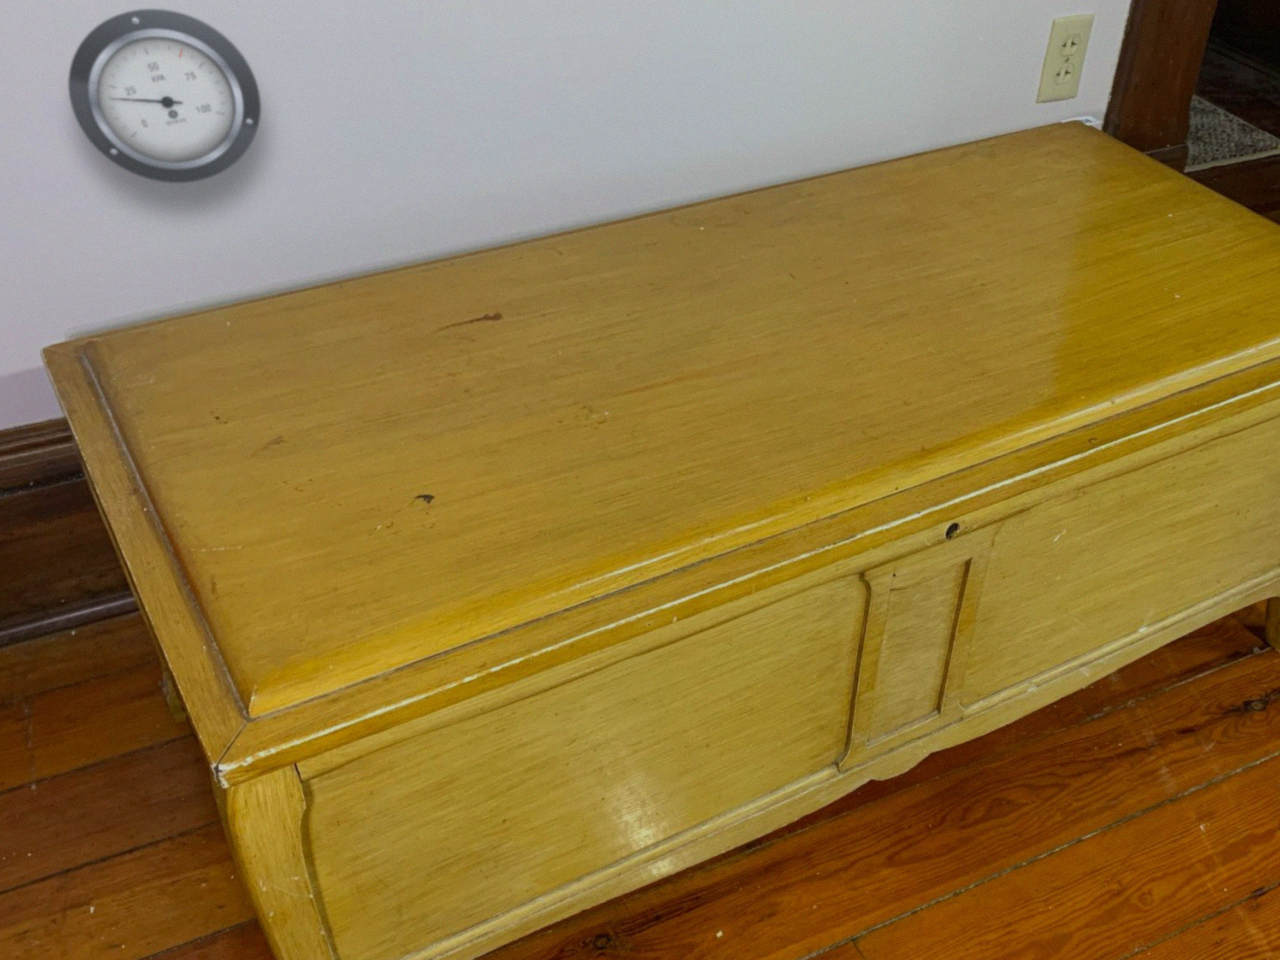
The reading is 20 kPa
